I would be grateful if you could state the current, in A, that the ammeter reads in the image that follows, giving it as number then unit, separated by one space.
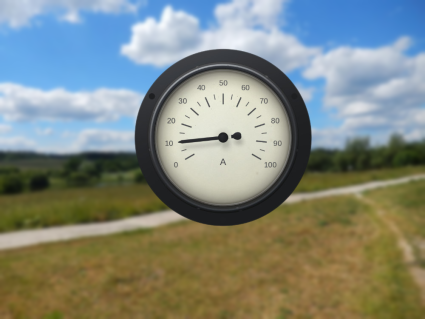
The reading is 10 A
